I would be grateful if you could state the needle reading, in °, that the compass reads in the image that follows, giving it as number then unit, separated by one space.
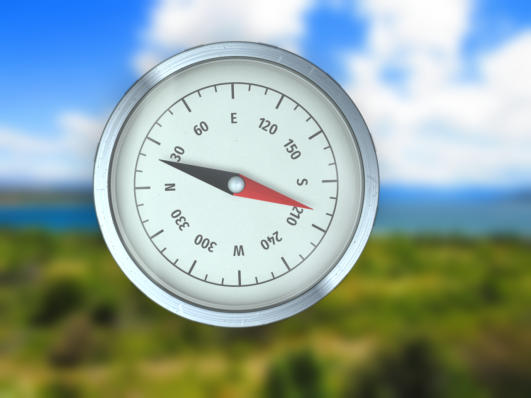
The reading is 200 °
